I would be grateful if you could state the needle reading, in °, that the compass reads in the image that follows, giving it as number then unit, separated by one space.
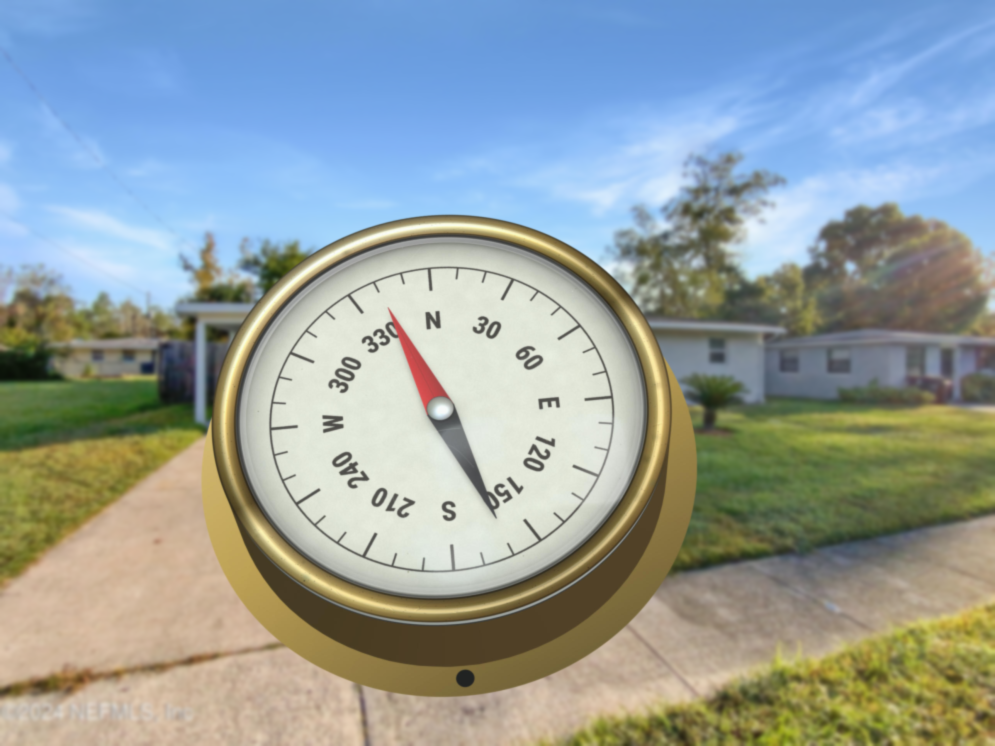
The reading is 340 °
